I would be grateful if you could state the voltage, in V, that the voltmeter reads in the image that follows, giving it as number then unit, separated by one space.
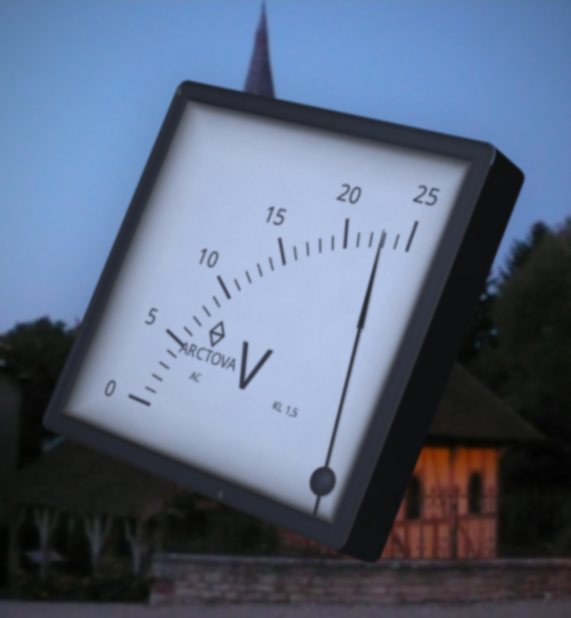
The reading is 23 V
